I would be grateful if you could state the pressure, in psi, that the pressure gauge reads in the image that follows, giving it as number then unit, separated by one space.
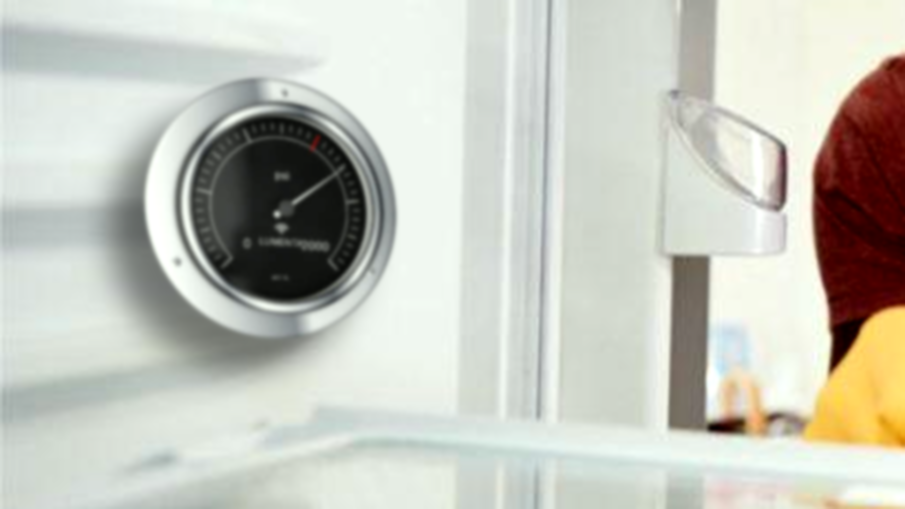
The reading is 1400 psi
